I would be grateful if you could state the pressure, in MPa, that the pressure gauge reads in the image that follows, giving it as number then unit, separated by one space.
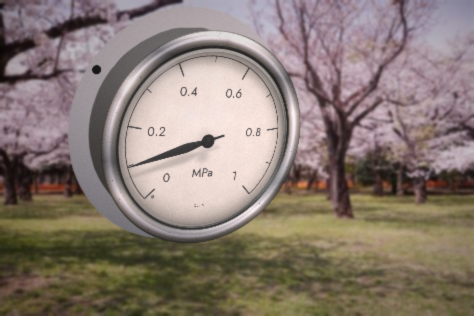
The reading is 0.1 MPa
